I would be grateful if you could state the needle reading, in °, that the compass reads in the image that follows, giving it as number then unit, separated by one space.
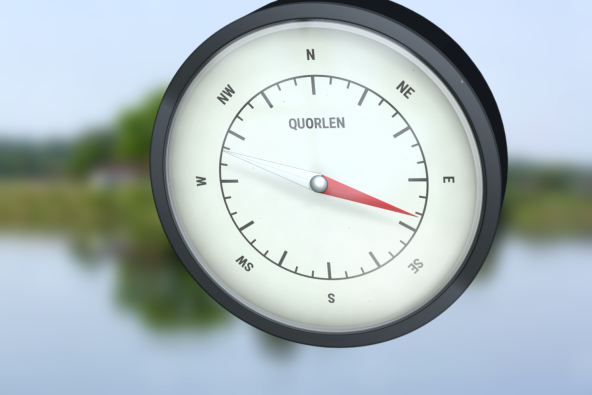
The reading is 110 °
